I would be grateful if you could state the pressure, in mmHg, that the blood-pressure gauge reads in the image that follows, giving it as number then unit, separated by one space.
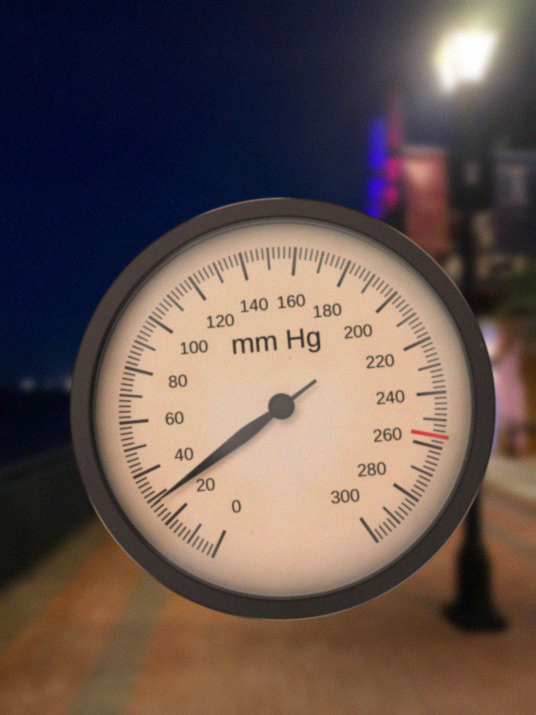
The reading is 28 mmHg
